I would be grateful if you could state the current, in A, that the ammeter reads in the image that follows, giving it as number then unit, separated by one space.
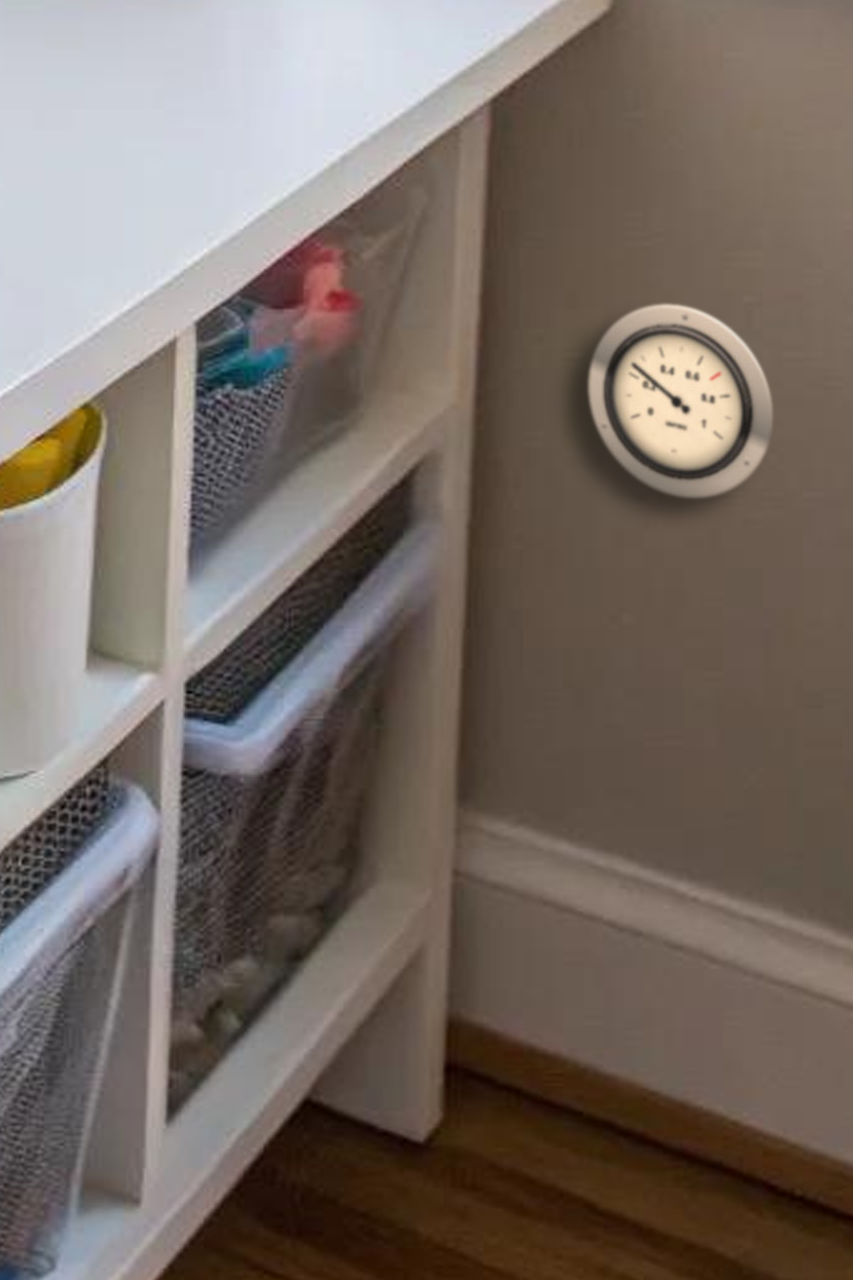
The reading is 0.25 A
